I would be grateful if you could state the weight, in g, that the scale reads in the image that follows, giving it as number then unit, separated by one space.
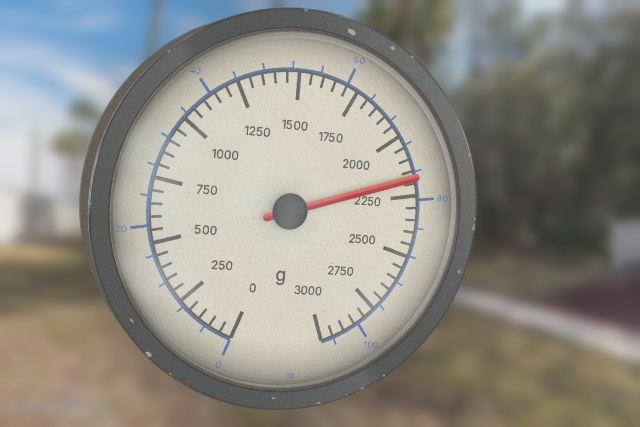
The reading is 2175 g
